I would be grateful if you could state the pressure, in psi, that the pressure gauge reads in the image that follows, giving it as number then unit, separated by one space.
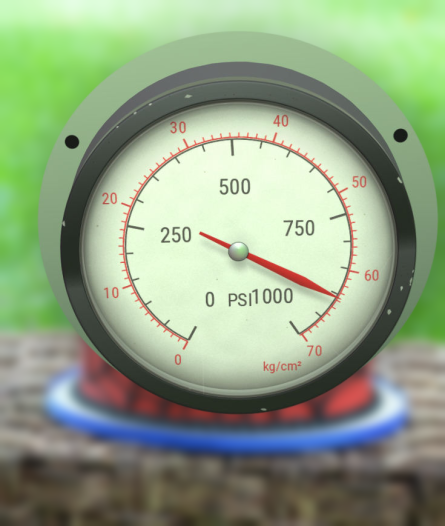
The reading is 900 psi
